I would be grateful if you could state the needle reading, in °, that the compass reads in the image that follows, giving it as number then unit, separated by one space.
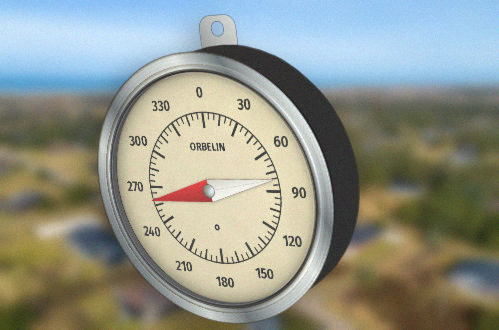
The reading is 260 °
